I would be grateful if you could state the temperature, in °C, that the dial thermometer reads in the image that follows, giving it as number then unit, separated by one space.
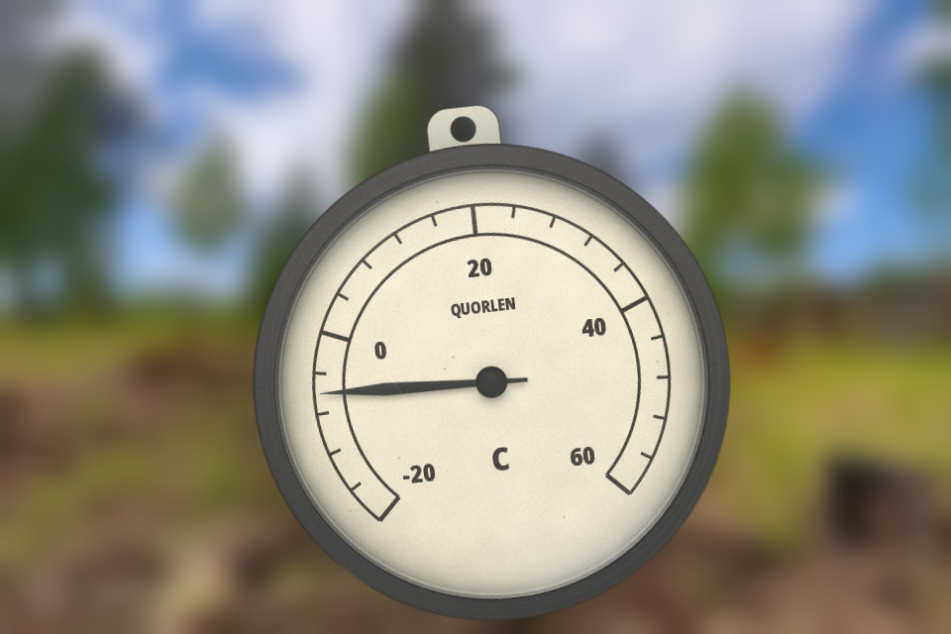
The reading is -6 °C
